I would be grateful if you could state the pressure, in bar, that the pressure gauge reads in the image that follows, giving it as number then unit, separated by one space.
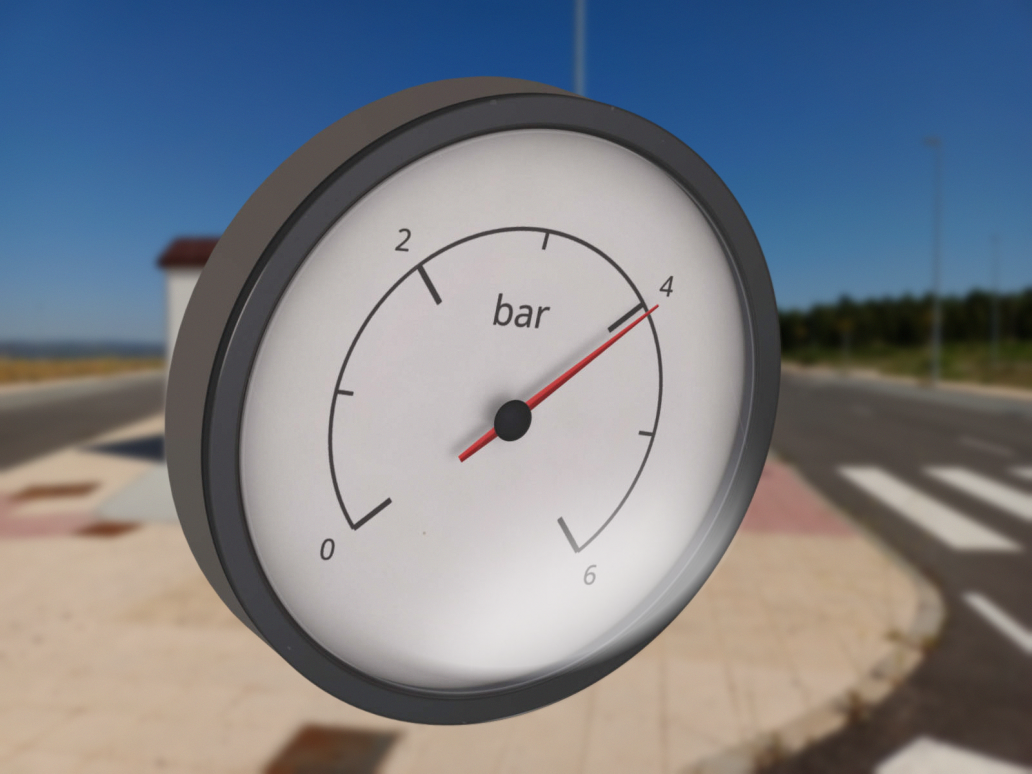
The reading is 4 bar
